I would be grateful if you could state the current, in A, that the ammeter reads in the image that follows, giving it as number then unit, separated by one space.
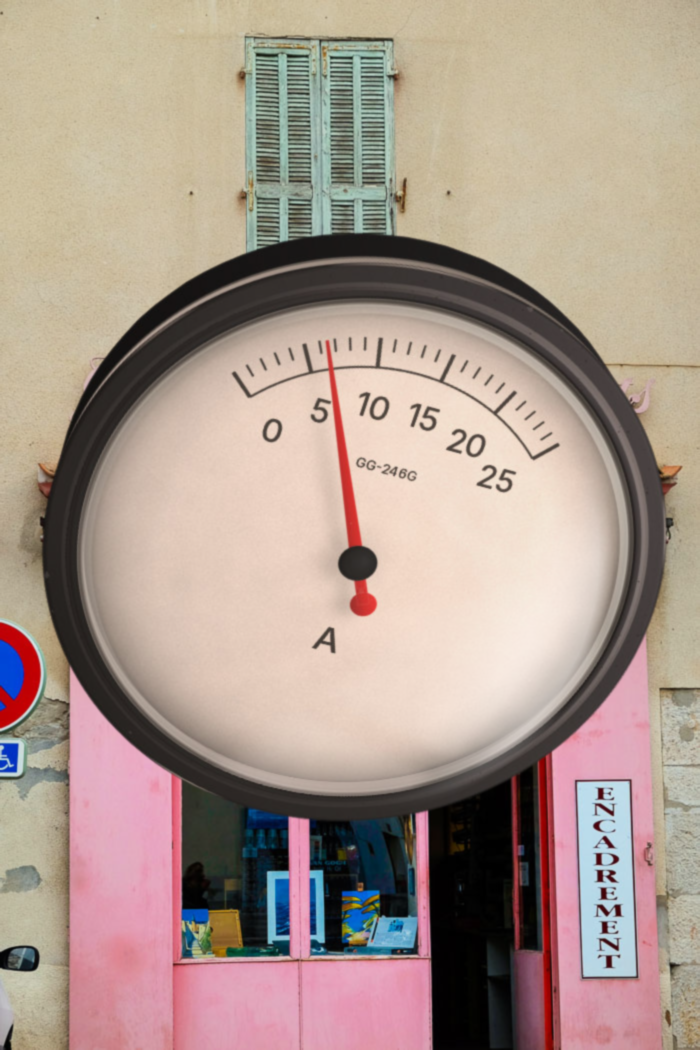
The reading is 6.5 A
